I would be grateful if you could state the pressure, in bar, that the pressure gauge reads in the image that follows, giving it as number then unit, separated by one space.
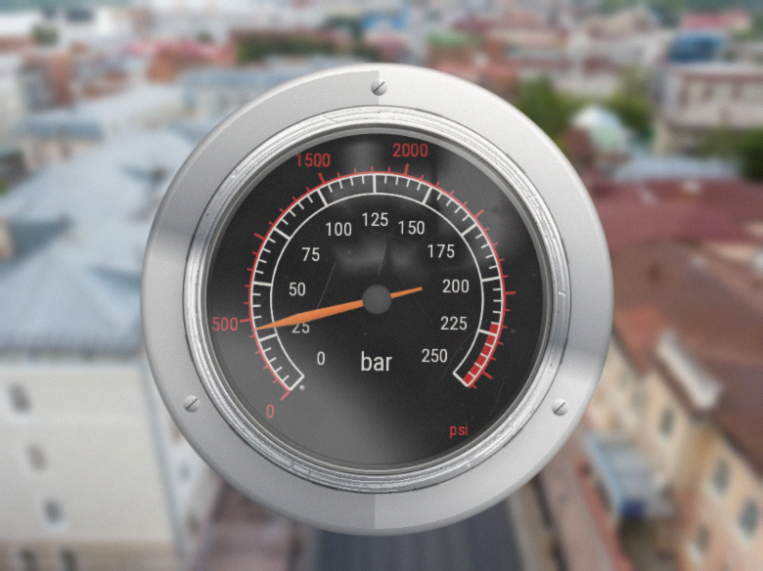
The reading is 30 bar
